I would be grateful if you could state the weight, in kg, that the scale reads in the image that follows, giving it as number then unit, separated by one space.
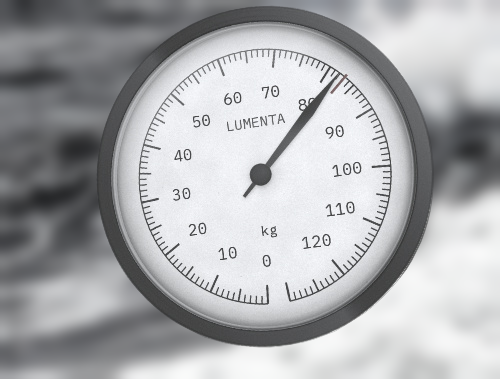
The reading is 82 kg
